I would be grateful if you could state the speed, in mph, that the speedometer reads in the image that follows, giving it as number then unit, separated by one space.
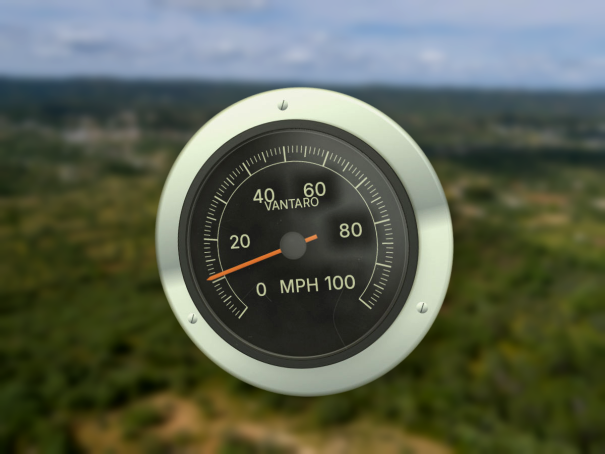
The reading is 11 mph
